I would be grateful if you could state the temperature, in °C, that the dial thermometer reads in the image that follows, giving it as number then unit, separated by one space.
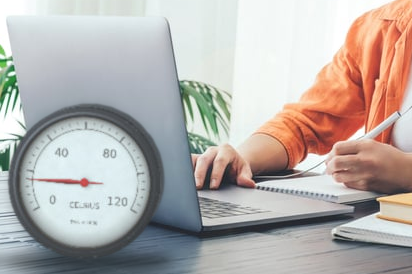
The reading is 16 °C
